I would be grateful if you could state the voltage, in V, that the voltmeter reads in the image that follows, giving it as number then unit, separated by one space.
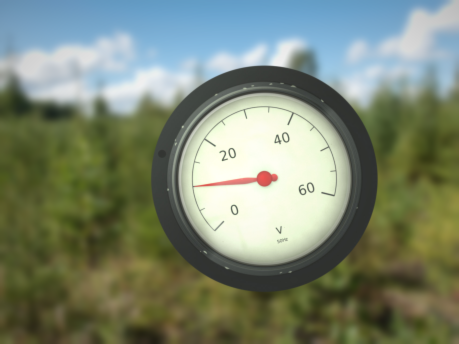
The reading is 10 V
